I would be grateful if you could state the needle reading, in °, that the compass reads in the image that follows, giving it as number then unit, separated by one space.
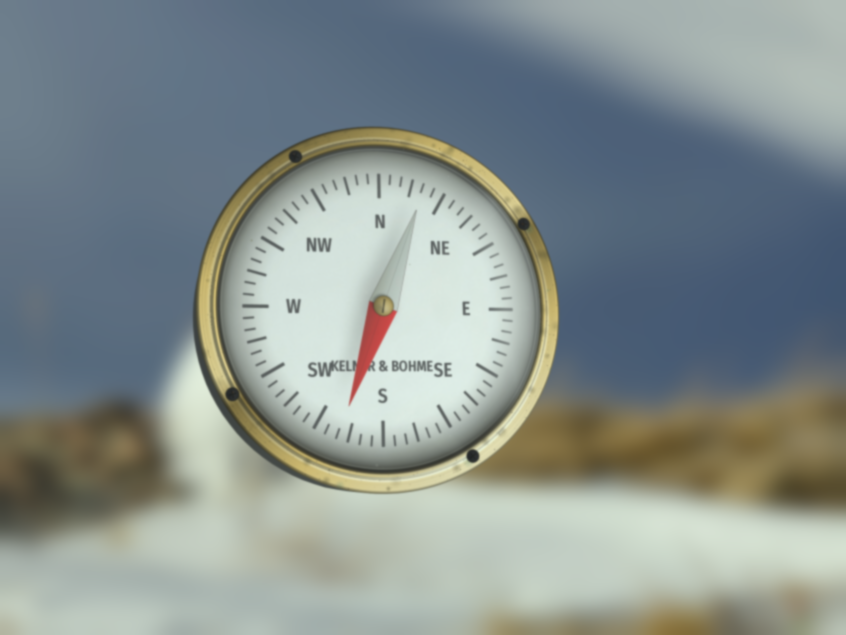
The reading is 200 °
